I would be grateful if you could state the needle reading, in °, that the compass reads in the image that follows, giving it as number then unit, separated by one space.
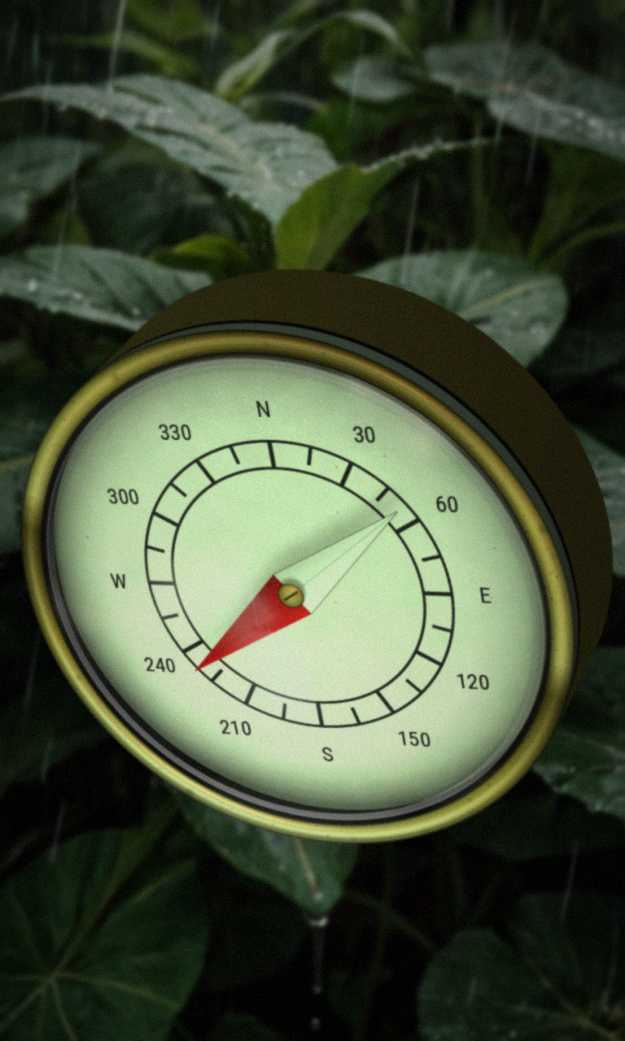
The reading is 232.5 °
